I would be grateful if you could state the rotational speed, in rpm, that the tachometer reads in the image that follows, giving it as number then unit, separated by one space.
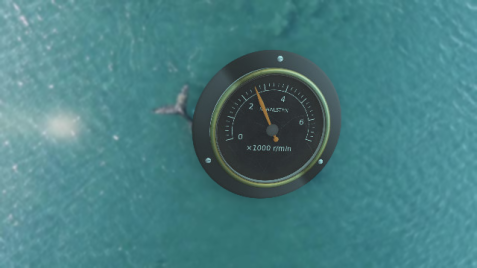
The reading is 2600 rpm
